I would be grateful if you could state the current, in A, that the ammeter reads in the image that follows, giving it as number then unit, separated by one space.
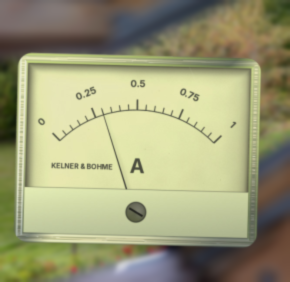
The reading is 0.3 A
